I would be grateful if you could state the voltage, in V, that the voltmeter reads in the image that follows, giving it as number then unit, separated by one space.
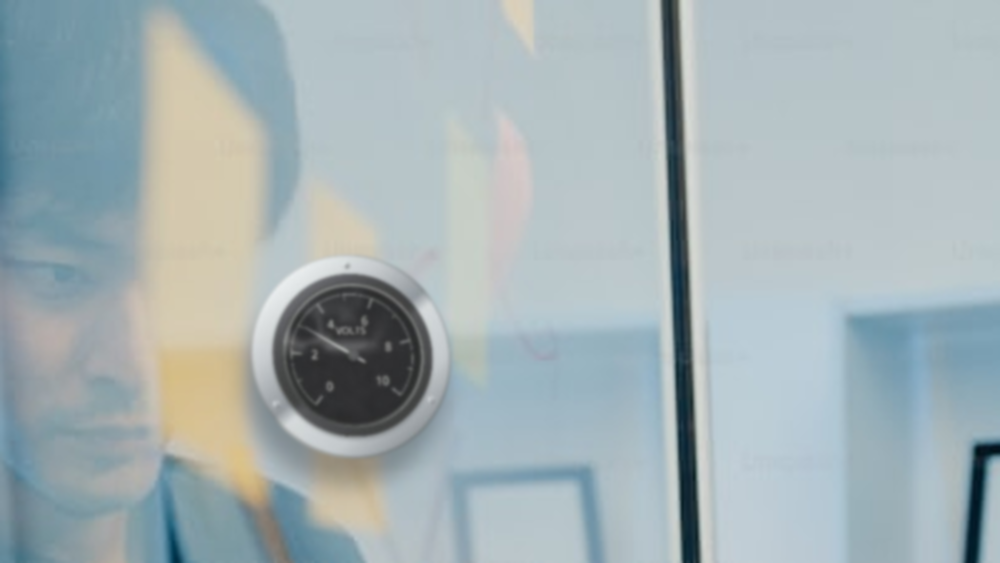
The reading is 3 V
